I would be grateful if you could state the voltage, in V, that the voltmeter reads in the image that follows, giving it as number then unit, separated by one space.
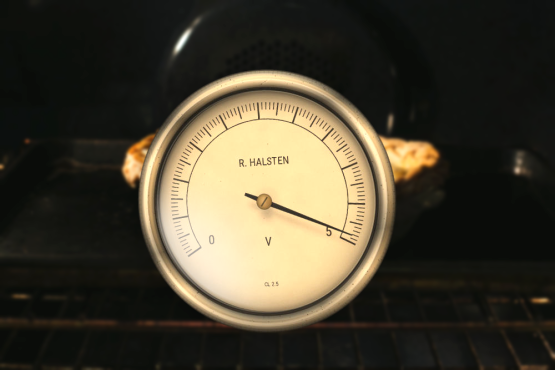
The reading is 4.9 V
